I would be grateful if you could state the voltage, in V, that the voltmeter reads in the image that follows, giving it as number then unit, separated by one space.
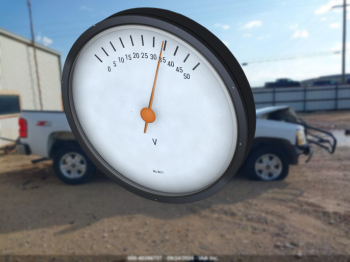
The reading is 35 V
